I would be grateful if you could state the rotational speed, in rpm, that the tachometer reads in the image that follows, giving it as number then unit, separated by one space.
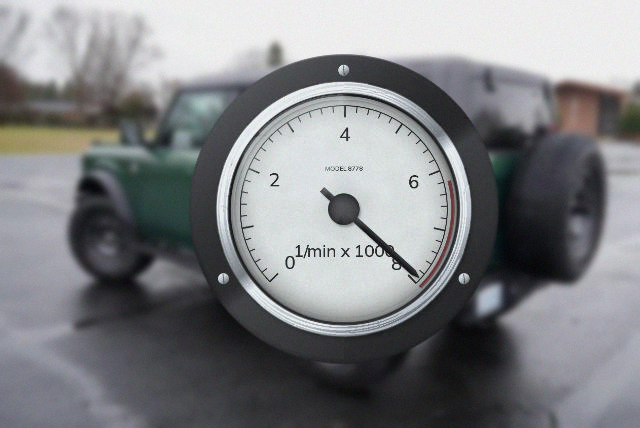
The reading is 7900 rpm
